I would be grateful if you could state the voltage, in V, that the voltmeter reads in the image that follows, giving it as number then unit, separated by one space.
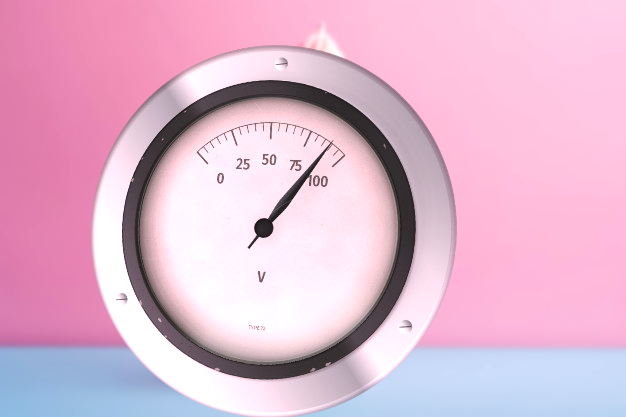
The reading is 90 V
